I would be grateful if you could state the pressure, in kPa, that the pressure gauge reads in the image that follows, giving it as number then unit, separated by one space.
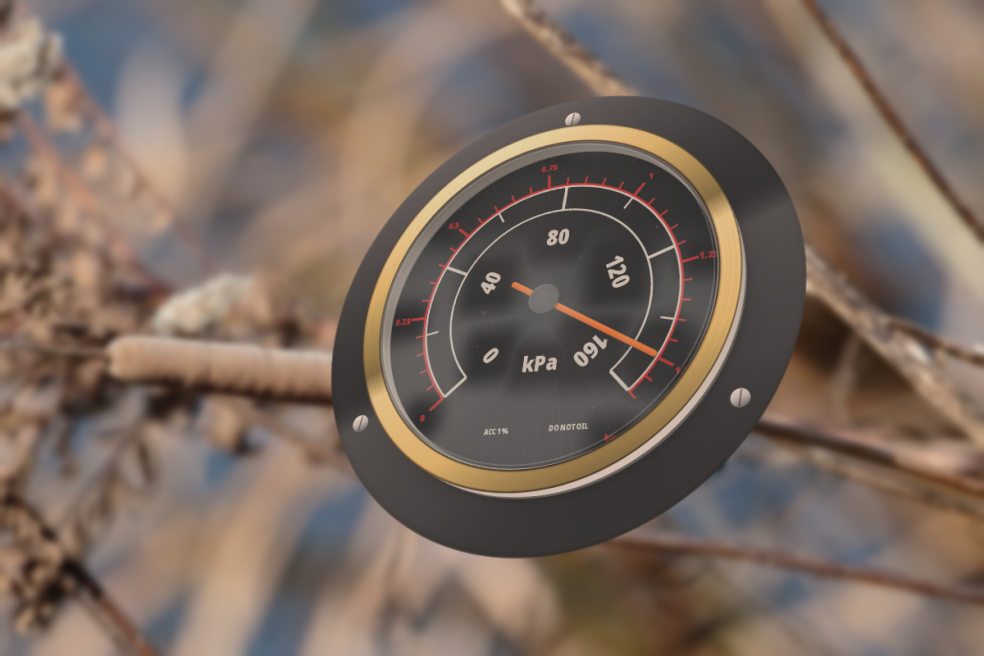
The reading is 150 kPa
